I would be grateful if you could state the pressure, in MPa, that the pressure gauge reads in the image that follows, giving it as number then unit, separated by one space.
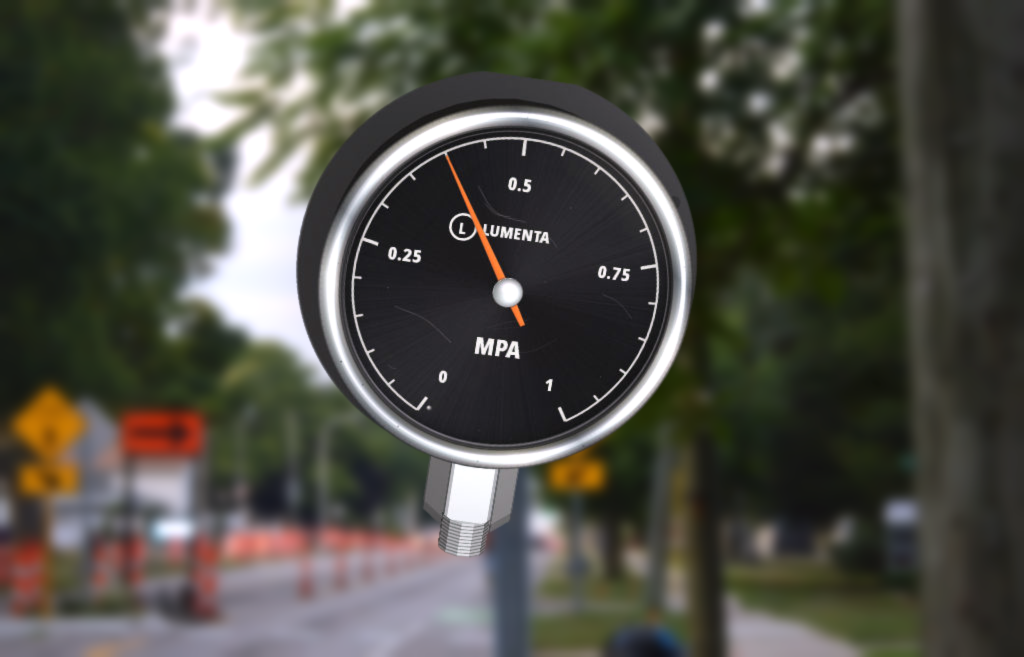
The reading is 0.4 MPa
